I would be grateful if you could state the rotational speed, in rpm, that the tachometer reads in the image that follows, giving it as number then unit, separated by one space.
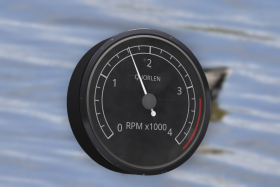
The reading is 1600 rpm
